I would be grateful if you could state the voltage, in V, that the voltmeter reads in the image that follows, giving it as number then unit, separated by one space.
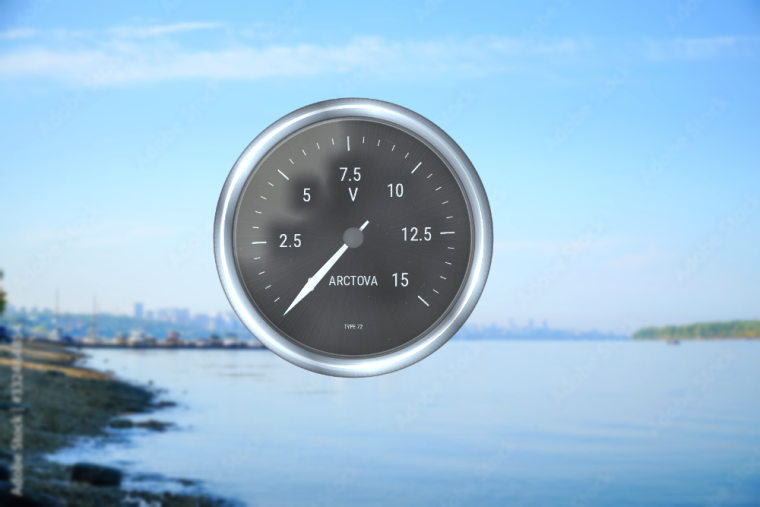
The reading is 0 V
